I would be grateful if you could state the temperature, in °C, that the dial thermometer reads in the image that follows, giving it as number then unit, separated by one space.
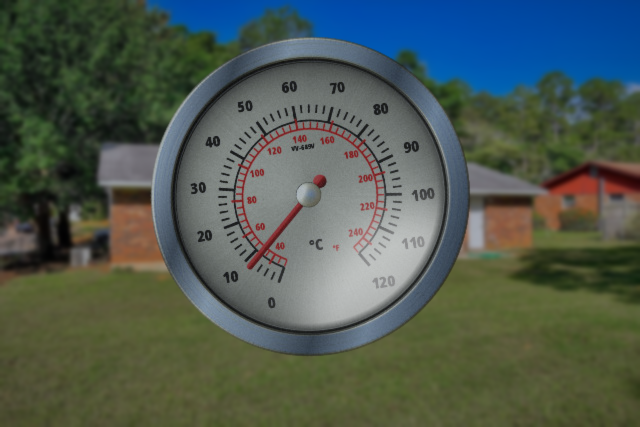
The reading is 8 °C
